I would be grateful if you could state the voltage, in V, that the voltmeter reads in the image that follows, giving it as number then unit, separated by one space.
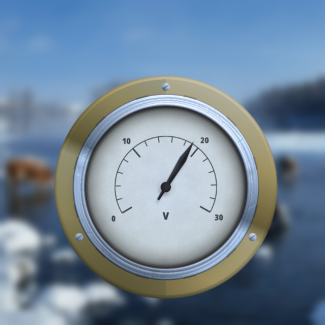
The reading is 19 V
